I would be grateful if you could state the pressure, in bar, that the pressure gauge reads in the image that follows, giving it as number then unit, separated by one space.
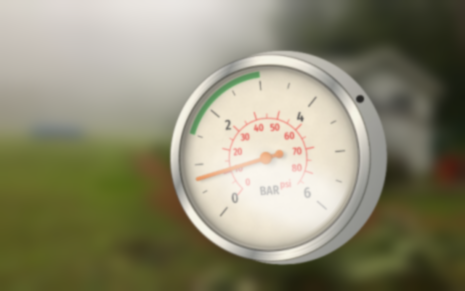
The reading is 0.75 bar
